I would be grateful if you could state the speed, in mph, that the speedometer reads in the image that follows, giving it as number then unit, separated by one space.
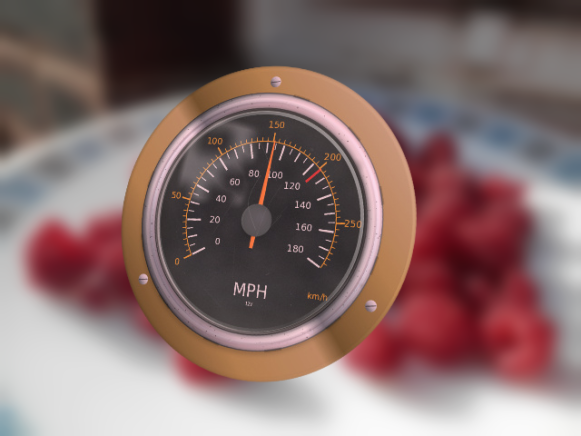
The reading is 95 mph
